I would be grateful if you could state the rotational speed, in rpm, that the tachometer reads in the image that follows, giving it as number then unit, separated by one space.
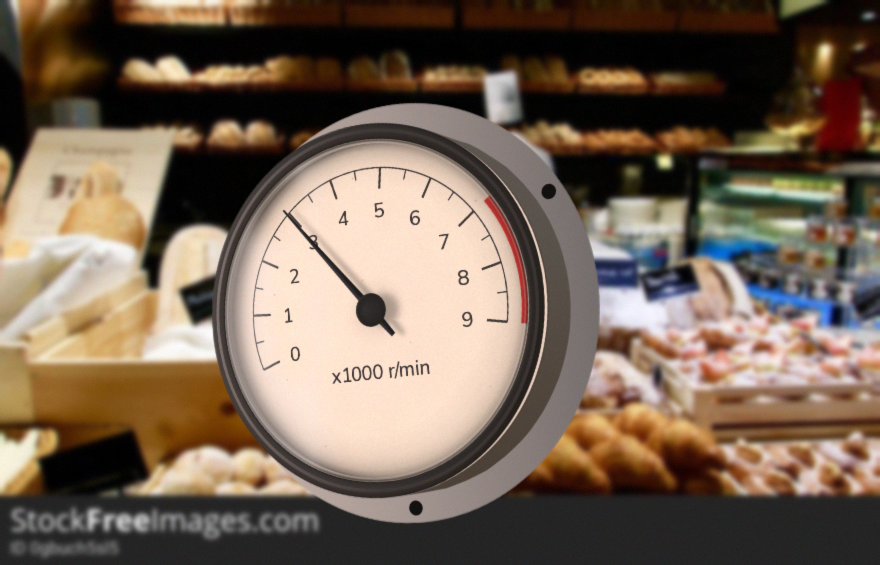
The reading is 3000 rpm
